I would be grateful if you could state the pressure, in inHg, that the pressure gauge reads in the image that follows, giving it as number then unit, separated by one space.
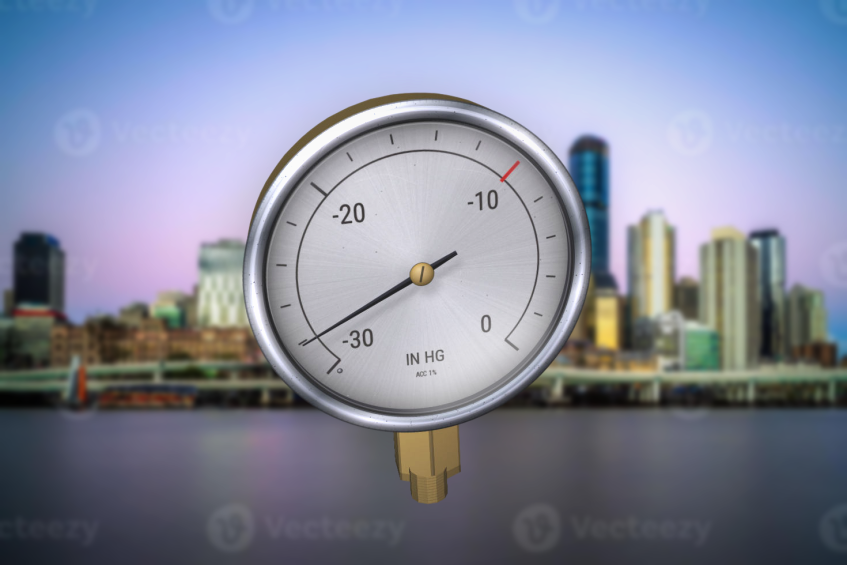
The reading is -28 inHg
